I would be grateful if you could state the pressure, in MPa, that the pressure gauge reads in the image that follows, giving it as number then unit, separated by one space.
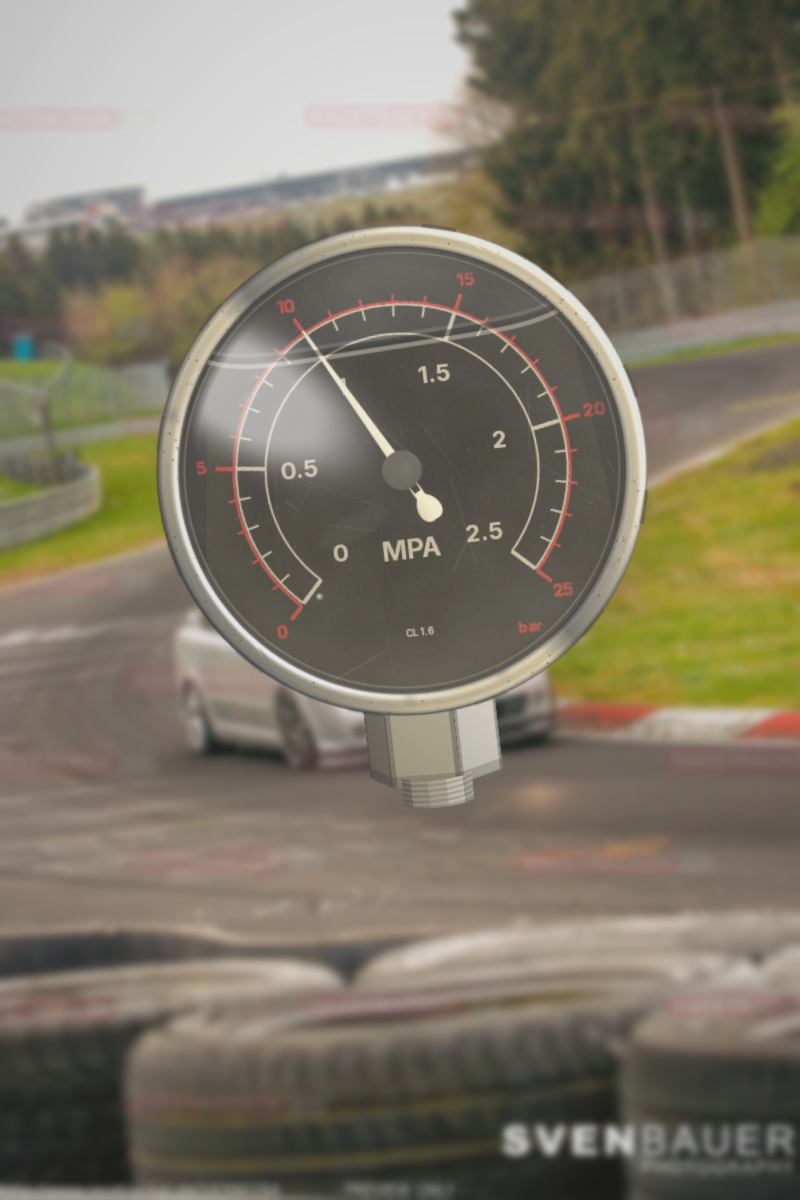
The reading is 1 MPa
